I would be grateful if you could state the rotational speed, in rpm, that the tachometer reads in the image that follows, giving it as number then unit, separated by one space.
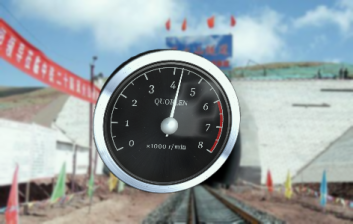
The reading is 4250 rpm
